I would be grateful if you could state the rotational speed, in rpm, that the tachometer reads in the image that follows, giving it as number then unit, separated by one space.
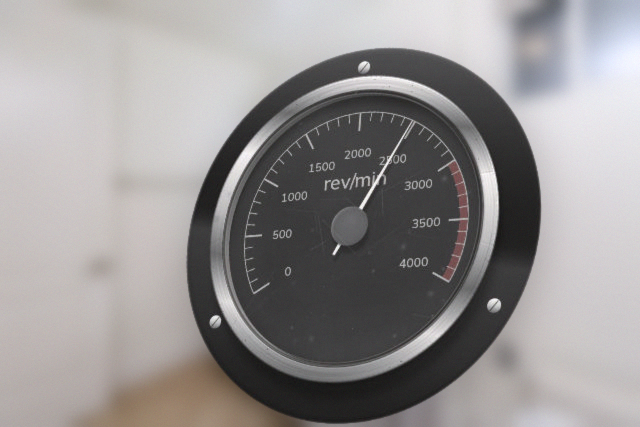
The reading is 2500 rpm
